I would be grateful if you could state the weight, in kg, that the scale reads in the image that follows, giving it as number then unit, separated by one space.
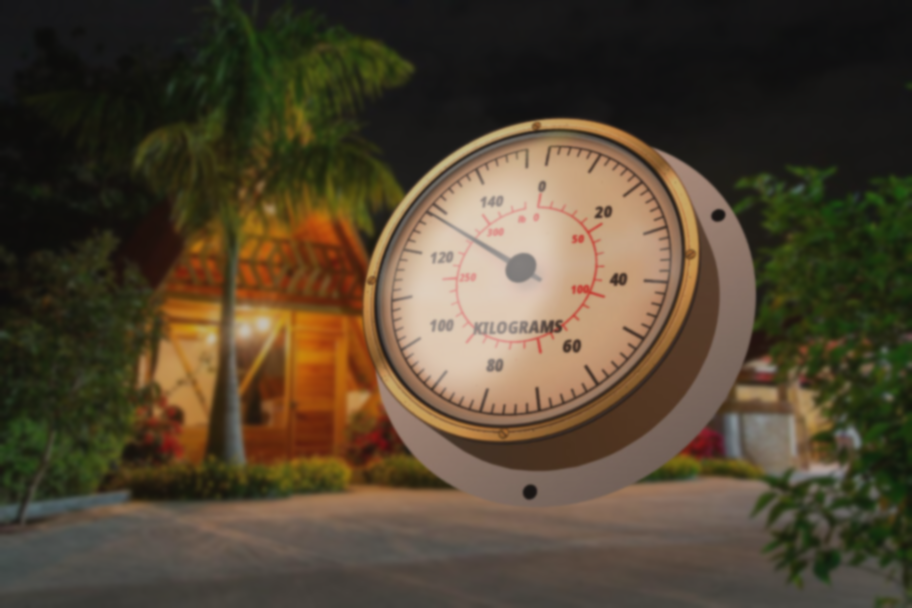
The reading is 128 kg
